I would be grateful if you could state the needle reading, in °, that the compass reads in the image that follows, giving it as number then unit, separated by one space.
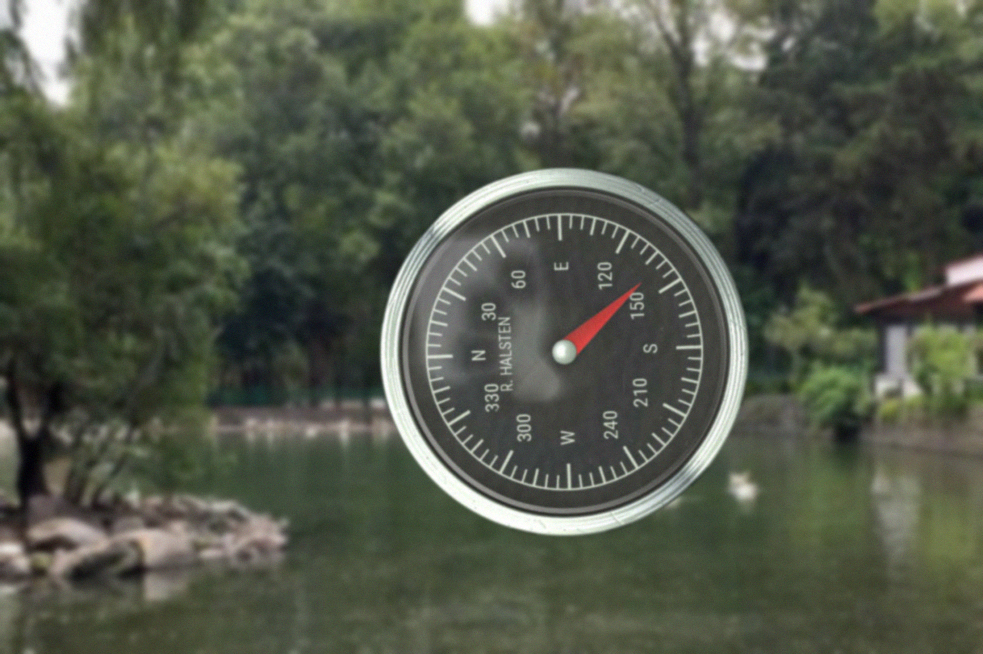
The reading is 140 °
